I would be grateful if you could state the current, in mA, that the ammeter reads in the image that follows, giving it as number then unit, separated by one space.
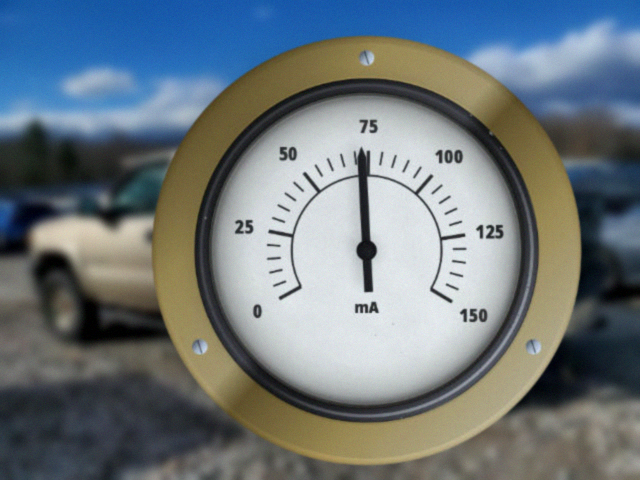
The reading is 72.5 mA
